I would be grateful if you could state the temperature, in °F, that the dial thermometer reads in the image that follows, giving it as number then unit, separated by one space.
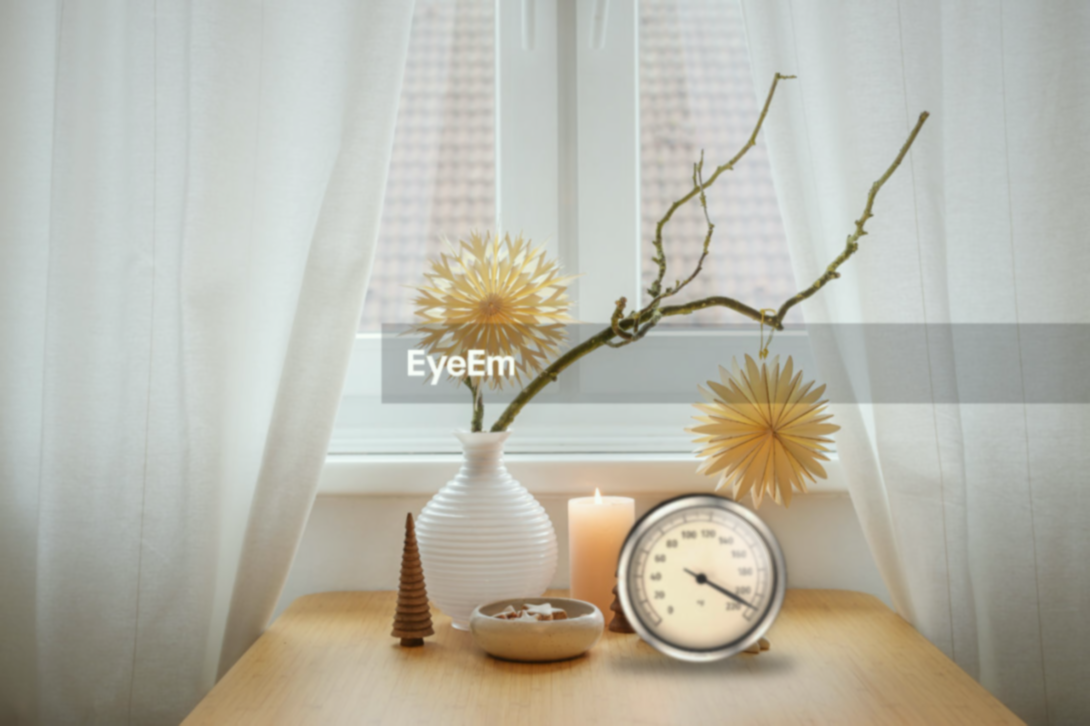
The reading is 210 °F
